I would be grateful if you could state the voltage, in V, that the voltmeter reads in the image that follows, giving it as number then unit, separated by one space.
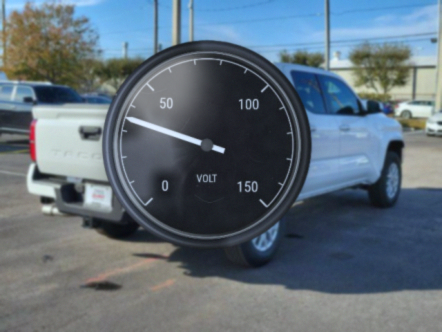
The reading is 35 V
